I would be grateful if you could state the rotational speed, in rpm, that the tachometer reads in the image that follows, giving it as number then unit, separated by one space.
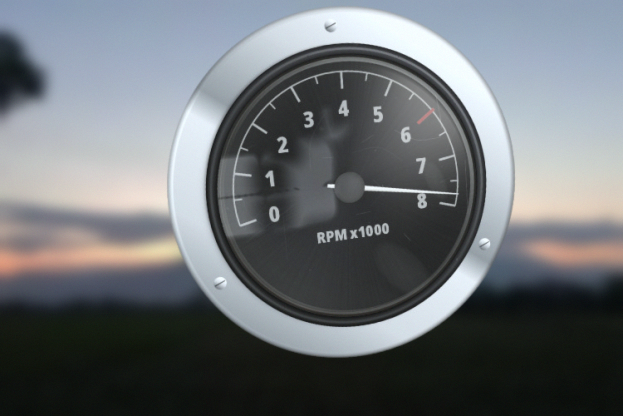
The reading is 7750 rpm
